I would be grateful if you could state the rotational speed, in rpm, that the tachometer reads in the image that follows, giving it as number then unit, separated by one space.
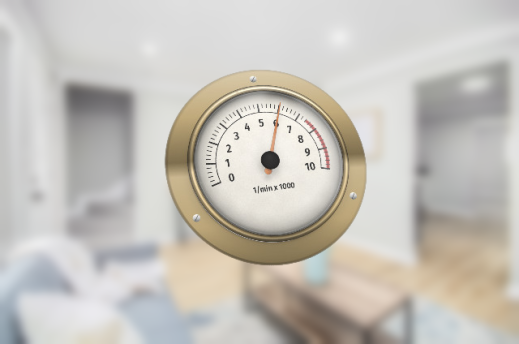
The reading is 6000 rpm
